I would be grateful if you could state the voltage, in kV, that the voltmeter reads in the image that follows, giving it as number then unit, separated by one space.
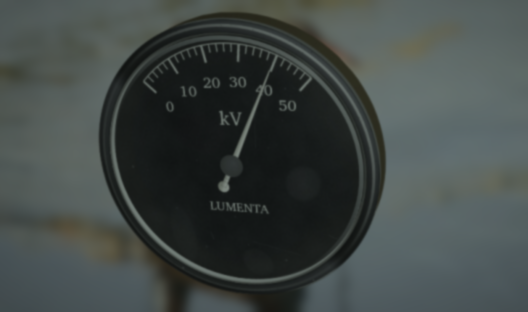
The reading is 40 kV
